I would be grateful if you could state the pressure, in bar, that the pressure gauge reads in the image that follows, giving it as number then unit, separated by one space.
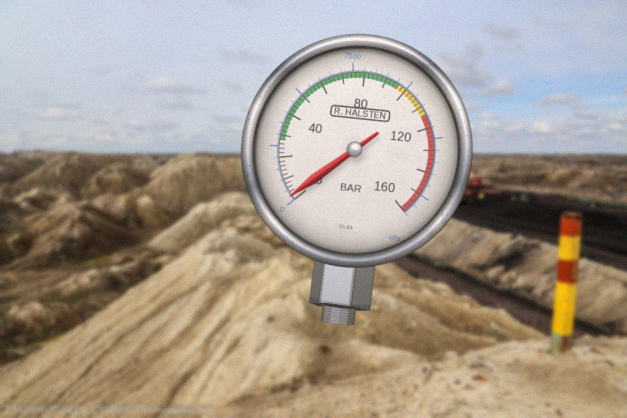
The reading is 2 bar
